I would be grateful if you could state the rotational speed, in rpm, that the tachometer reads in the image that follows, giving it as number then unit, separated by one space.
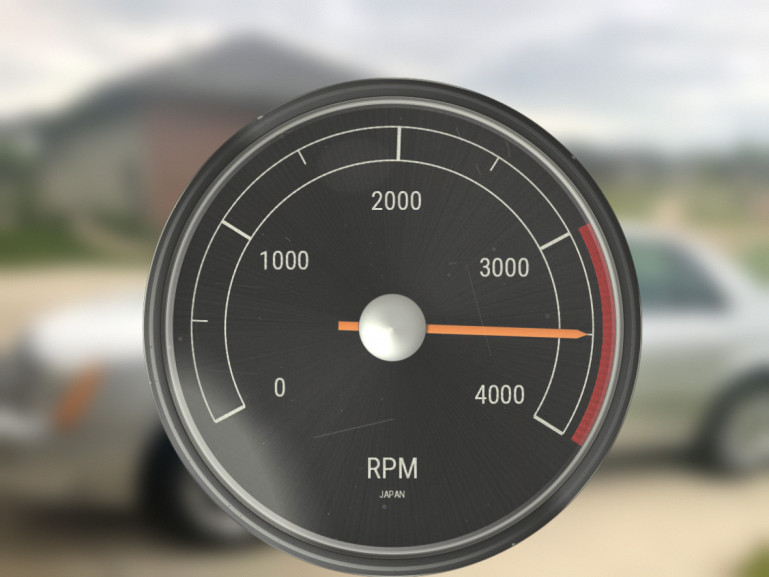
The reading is 3500 rpm
